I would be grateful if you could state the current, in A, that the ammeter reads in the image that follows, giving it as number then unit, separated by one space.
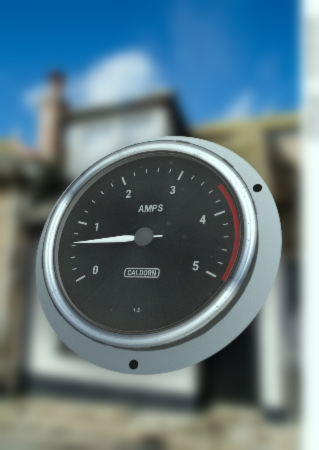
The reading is 0.6 A
